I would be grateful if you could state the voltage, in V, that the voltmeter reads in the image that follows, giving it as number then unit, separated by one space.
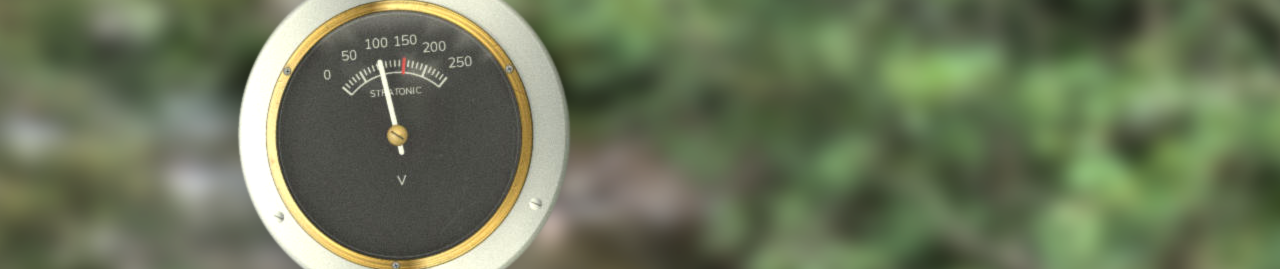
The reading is 100 V
